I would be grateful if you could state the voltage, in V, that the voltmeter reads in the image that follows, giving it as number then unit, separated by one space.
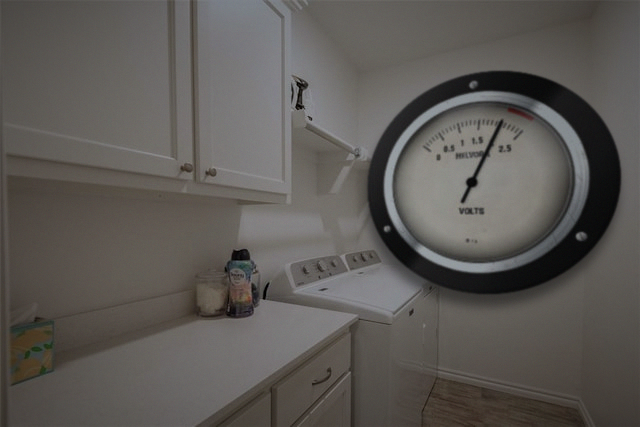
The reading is 2 V
